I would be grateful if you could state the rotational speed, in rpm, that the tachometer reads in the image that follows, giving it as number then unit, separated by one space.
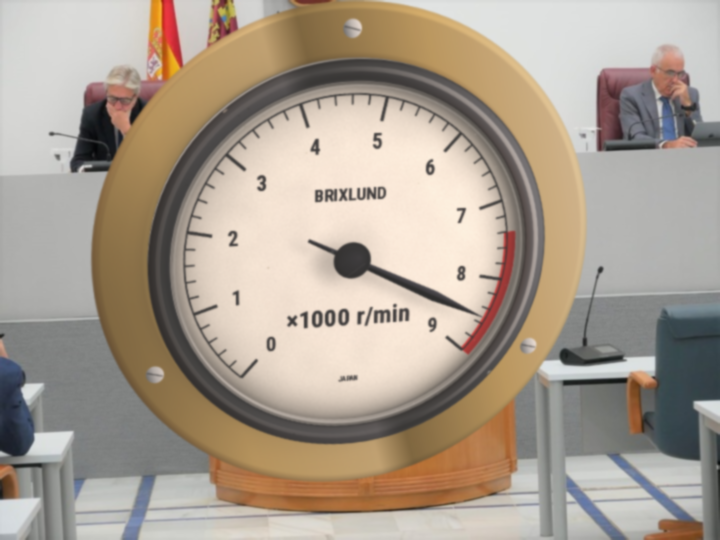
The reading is 8500 rpm
